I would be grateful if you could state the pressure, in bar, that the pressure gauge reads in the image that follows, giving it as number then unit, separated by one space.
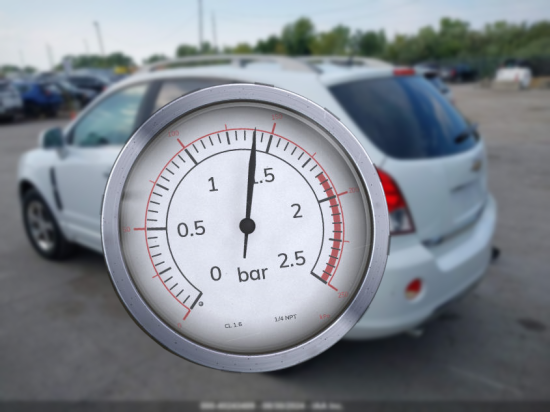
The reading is 1.4 bar
